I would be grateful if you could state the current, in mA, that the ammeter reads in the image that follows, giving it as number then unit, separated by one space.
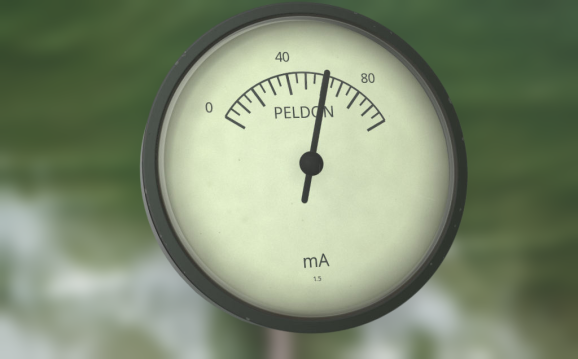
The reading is 60 mA
